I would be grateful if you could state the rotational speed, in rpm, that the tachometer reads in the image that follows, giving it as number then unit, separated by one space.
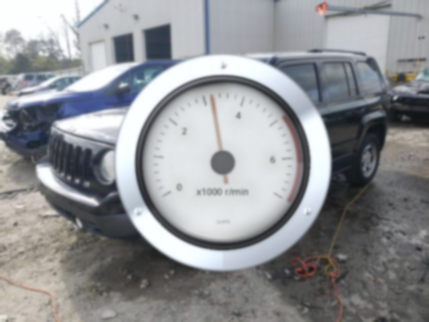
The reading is 3200 rpm
